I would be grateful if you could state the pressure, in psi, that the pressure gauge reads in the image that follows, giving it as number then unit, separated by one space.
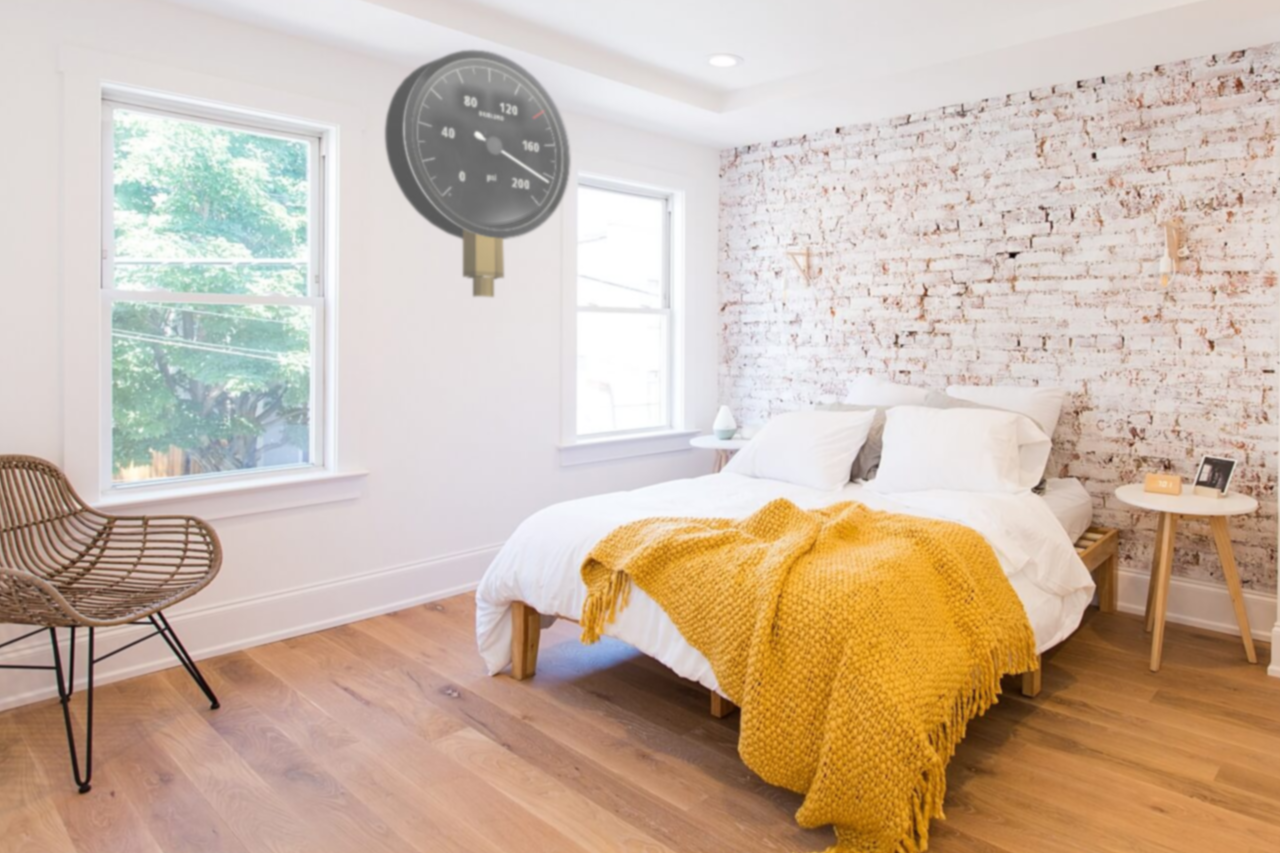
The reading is 185 psi
